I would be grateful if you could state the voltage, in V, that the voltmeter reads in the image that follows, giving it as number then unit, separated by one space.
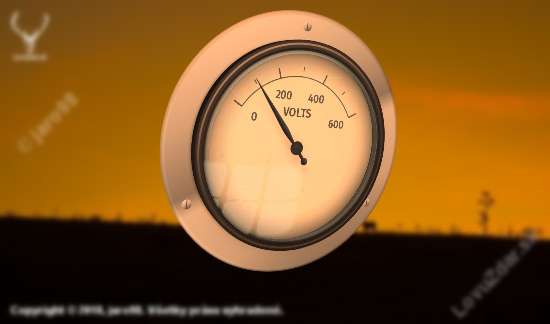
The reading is 100 V
